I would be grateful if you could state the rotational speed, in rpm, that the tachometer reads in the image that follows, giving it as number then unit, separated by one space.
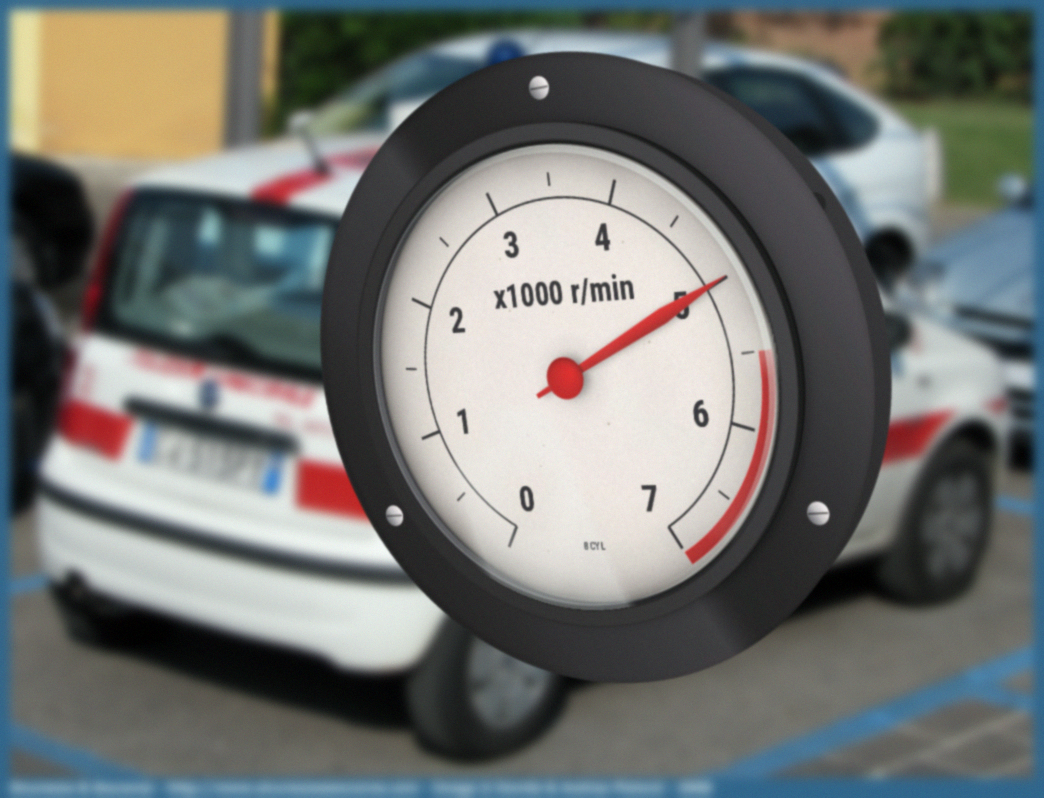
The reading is 5000 rpm
